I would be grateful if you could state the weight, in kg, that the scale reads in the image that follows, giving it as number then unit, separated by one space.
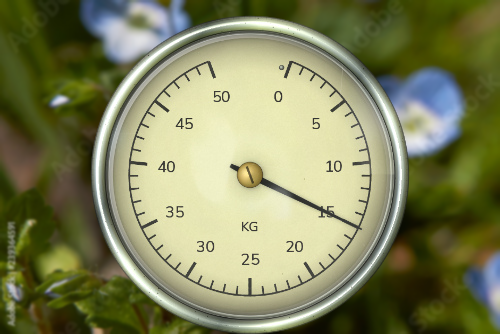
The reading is 15 kg
